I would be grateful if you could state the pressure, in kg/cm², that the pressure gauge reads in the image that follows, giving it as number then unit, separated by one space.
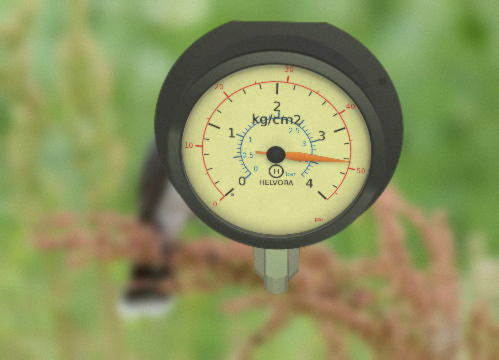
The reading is 3.4 kg/cm²
